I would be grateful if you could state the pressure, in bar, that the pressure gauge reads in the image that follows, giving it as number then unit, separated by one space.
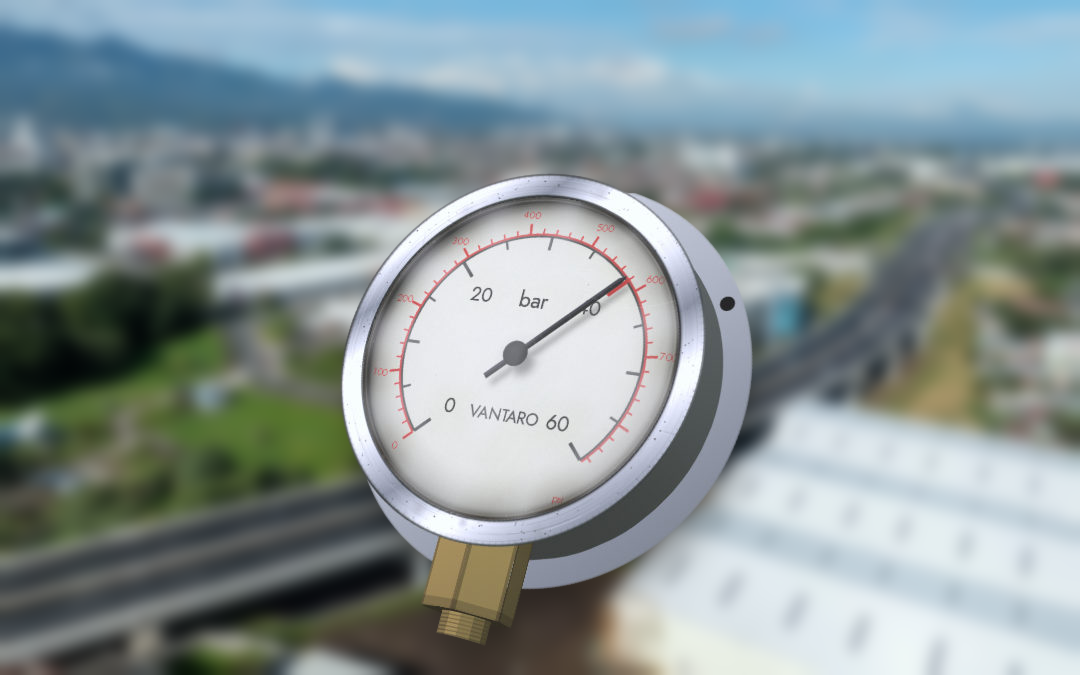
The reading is 40 bar
